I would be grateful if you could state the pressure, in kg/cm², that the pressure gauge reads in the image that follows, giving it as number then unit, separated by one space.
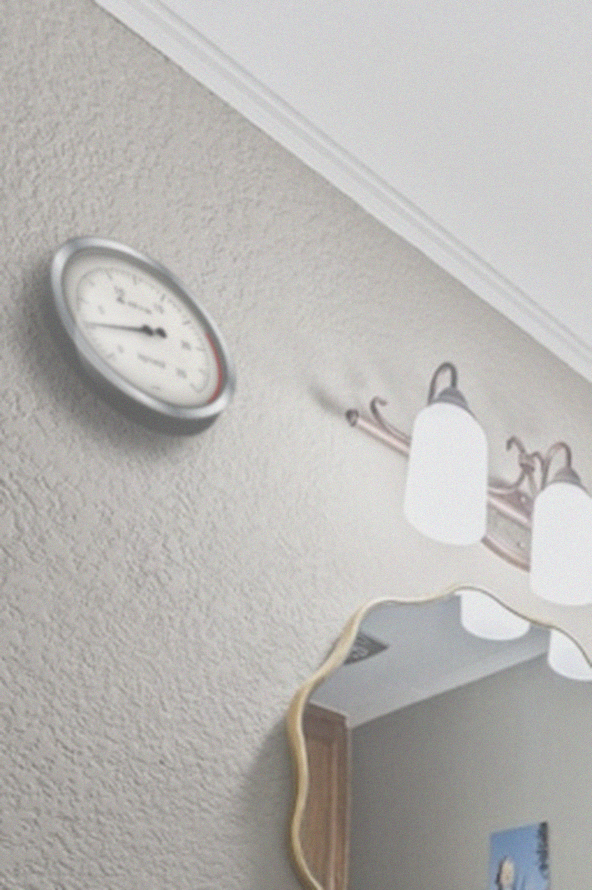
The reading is 2.5 kg/cm²
